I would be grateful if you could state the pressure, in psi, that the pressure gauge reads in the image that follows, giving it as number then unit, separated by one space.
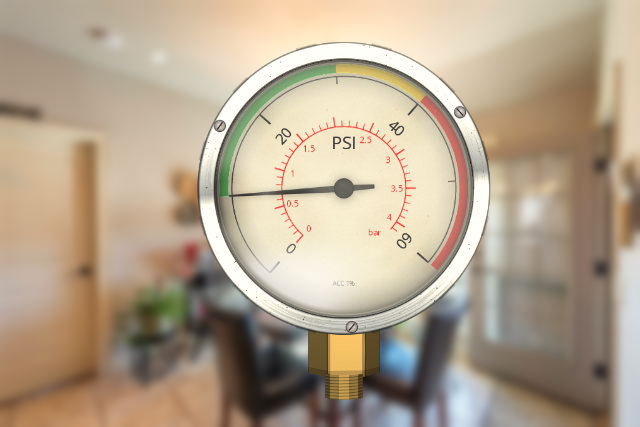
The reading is 10 psi
